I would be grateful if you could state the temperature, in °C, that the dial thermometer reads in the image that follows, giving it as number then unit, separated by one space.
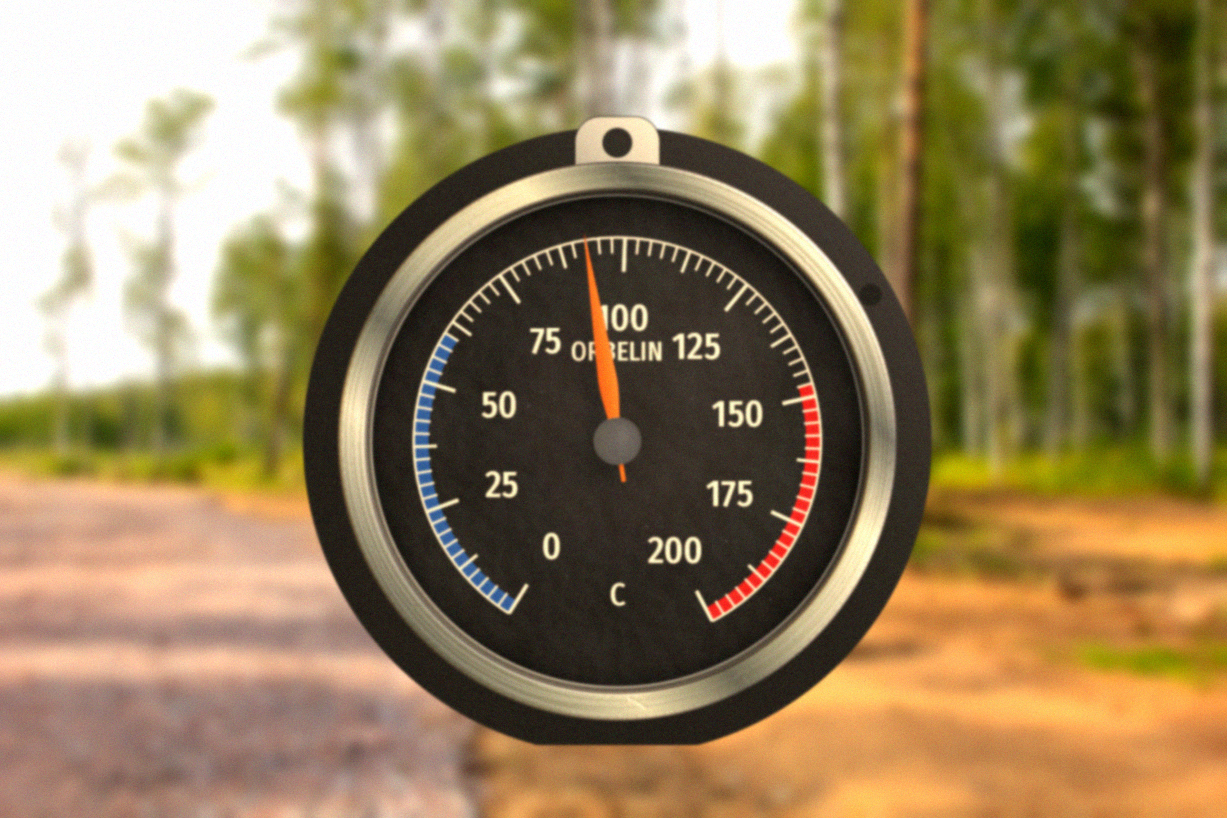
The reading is 92.5 °C
